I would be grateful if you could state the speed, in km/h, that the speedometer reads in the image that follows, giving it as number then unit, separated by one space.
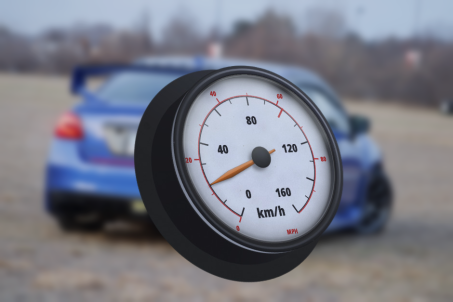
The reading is 20 km/h
